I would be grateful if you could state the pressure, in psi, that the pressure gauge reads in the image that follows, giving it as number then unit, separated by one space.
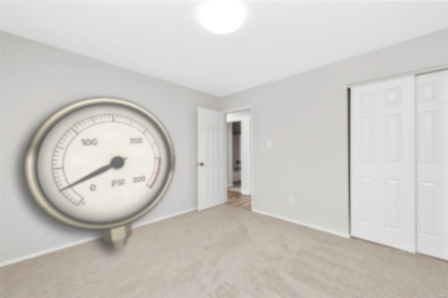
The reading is 25 psi
